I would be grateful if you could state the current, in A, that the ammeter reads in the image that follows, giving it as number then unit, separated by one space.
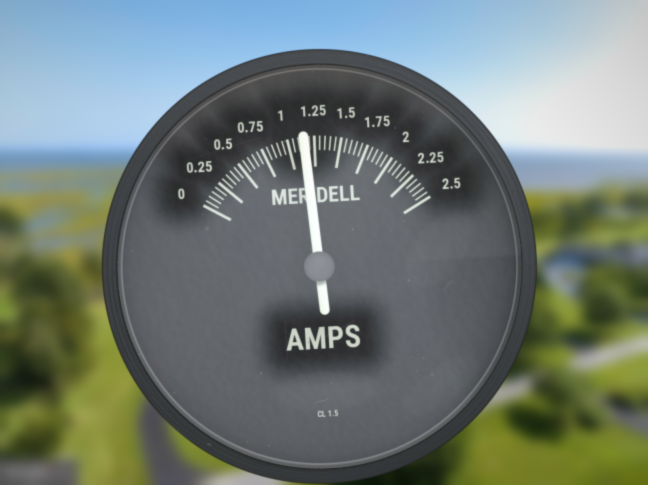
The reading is 1.15 A
